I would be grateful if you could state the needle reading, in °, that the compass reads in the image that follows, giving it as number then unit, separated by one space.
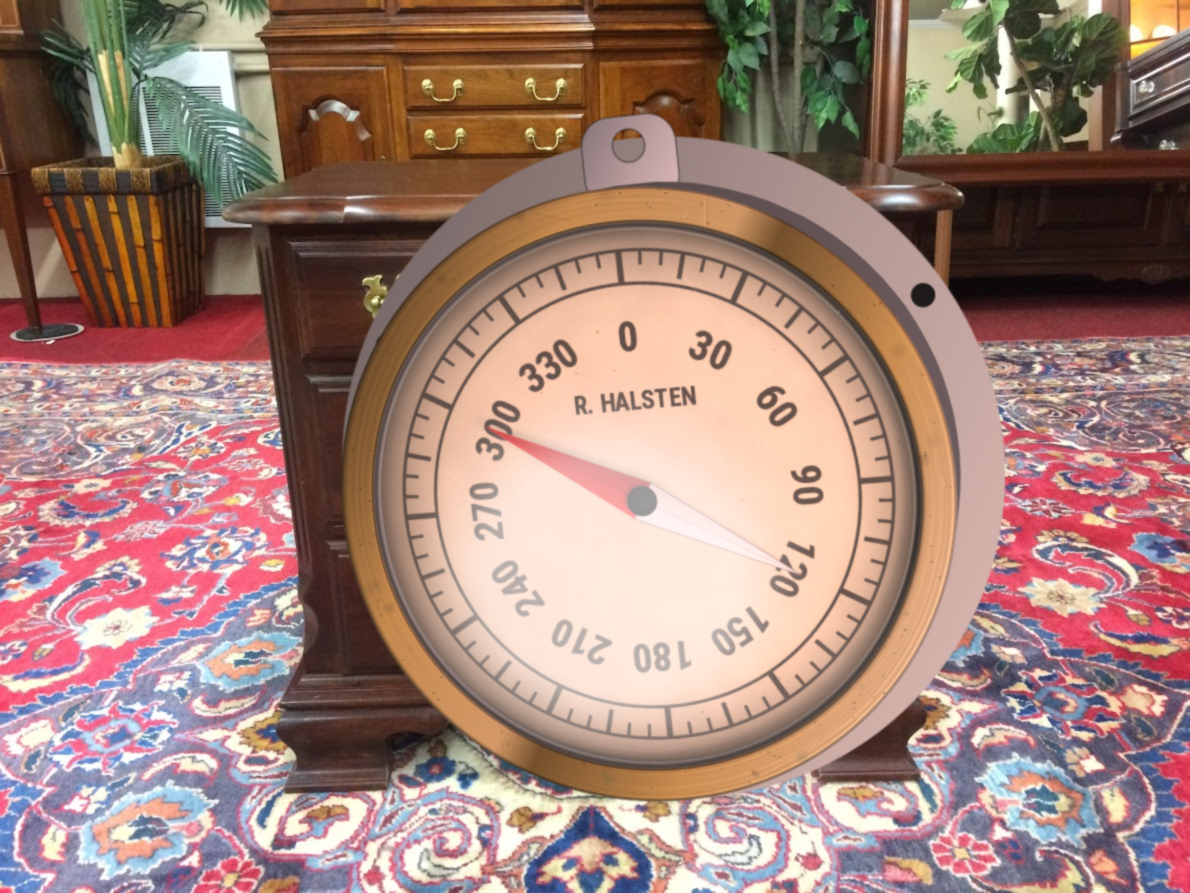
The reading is 300 °
